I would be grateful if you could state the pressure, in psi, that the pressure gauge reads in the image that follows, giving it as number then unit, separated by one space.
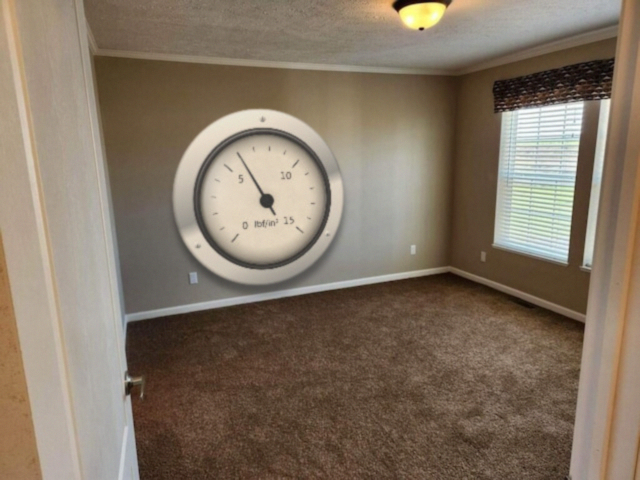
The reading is 6 psi
